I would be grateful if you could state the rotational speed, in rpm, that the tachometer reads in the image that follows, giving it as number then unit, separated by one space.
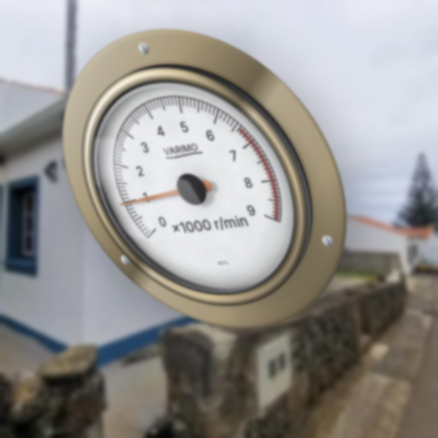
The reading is 1000 rpm
